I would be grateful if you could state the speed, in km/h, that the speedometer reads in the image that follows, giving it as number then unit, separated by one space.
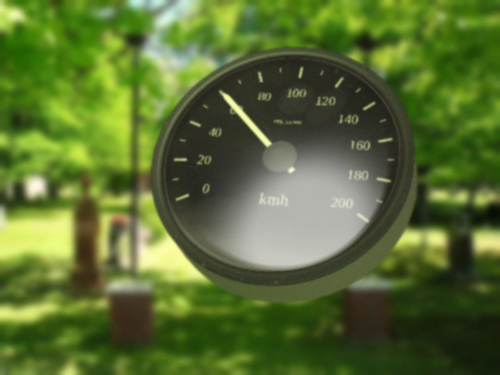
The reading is 60 km/h
